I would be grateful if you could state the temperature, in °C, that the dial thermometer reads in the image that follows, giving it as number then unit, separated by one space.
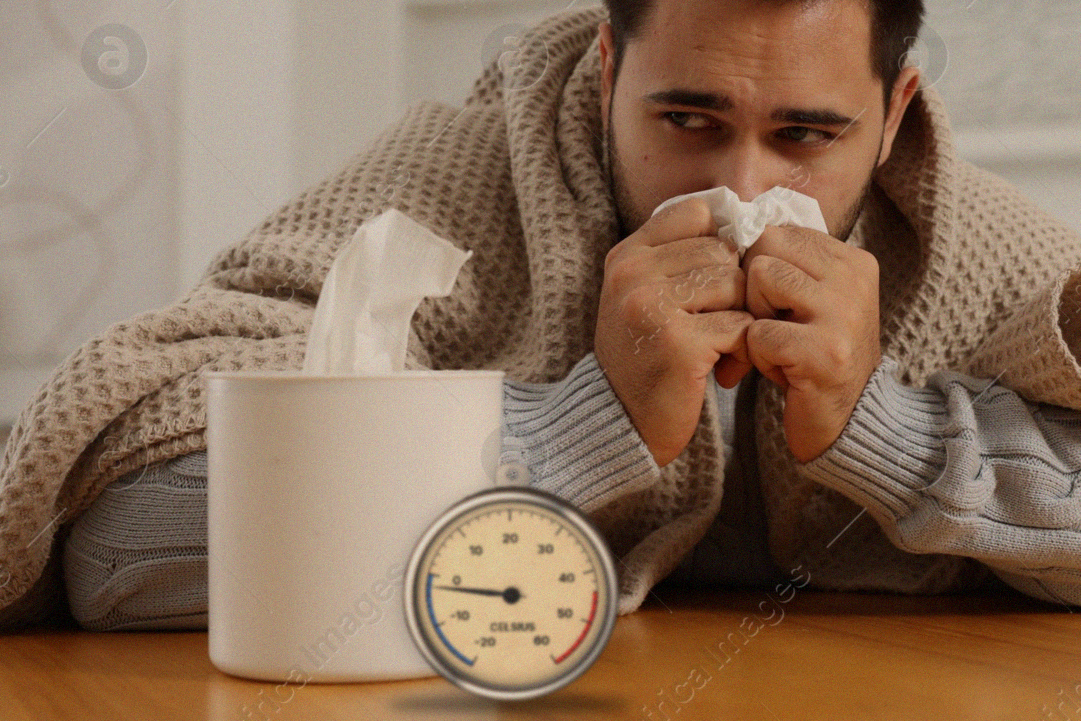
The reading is -2 °C
